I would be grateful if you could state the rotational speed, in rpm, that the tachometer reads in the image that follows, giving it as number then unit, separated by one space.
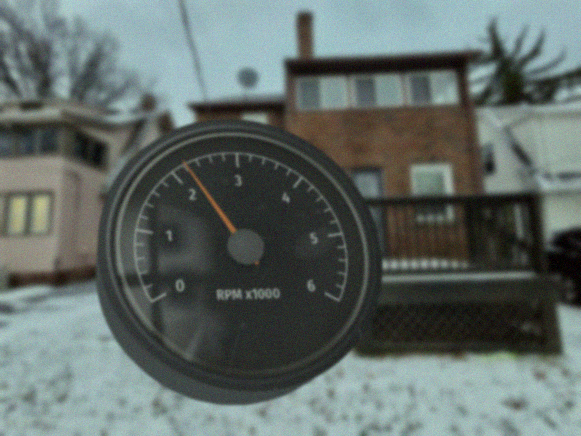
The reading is 2200 rpm
